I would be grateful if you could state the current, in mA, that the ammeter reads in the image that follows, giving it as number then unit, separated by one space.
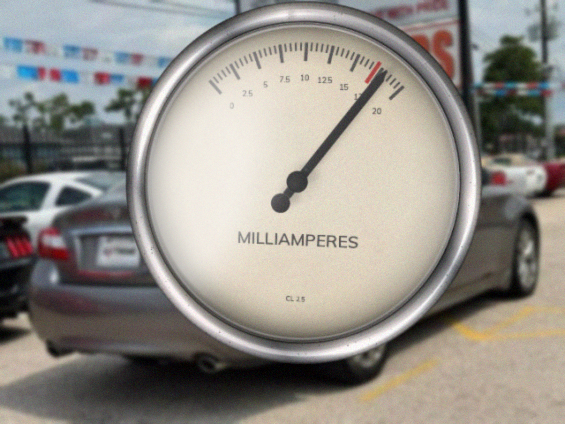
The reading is 18 mA
